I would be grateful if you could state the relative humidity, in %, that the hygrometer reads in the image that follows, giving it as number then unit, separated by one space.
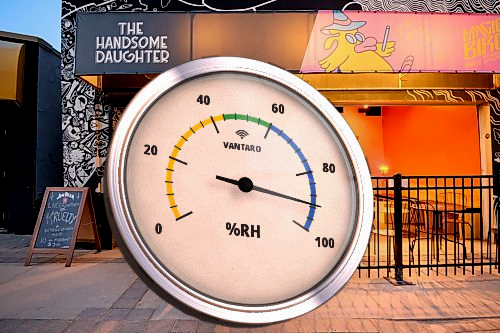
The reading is 92 %
